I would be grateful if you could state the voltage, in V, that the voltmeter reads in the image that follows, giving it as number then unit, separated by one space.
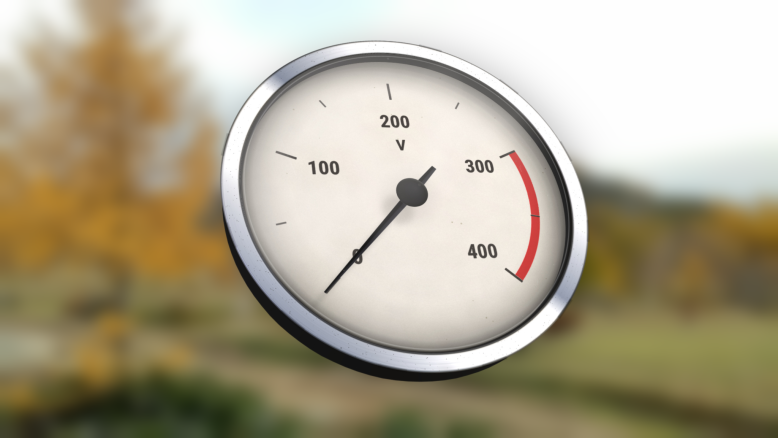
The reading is 0 V
